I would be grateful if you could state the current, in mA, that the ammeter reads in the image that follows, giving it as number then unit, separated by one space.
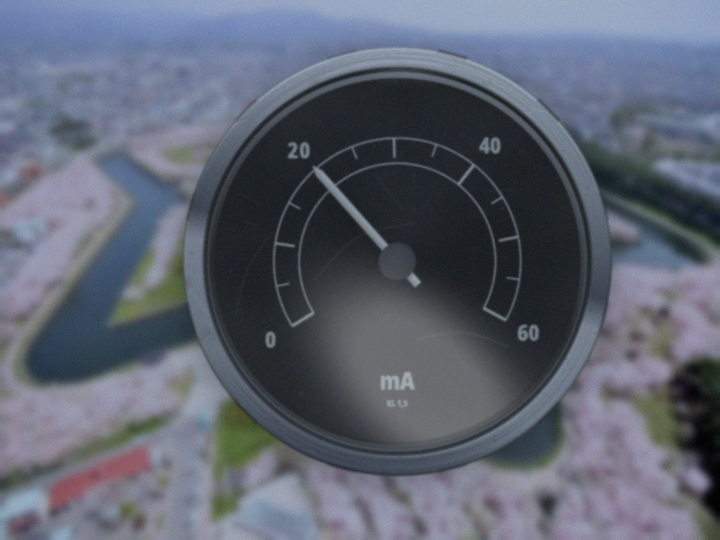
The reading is 20 mA
